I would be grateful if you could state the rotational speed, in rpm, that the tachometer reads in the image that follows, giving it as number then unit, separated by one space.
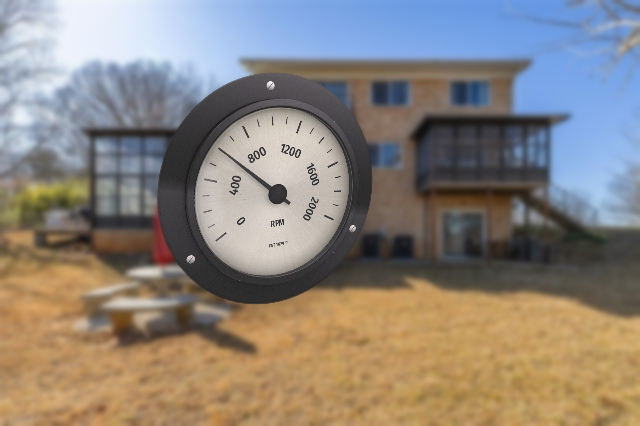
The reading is 600 rpm
